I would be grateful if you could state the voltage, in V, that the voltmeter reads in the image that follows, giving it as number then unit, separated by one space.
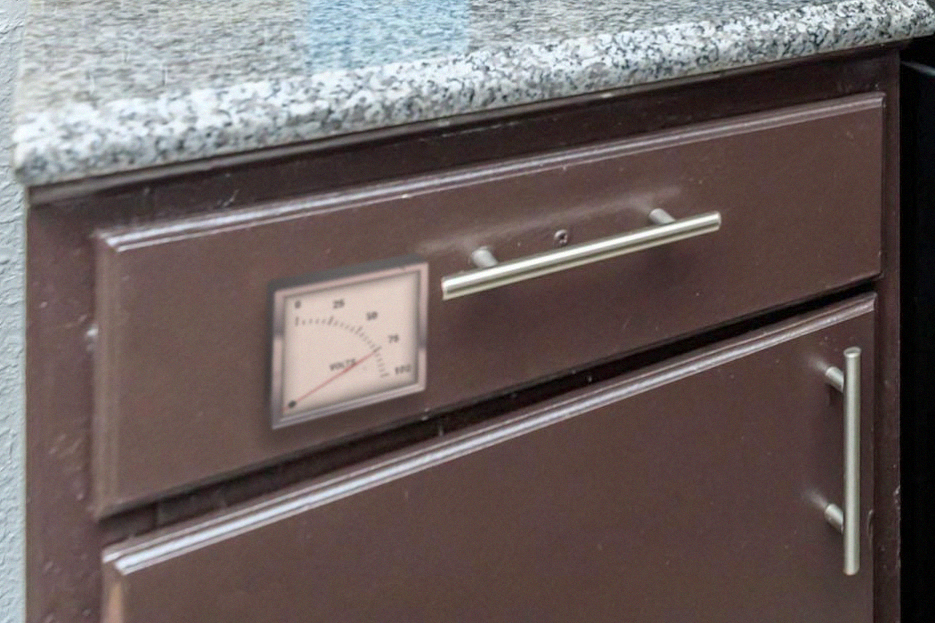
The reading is 75 V
